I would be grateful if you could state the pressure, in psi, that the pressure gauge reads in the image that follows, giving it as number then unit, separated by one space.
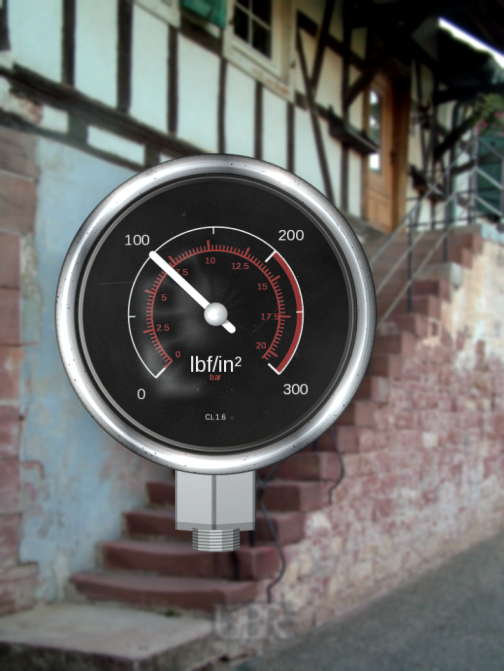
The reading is 100 psi
